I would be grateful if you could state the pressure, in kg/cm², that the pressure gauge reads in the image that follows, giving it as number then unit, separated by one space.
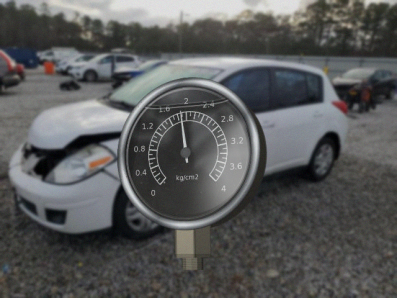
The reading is 1.9 kg/cm²
